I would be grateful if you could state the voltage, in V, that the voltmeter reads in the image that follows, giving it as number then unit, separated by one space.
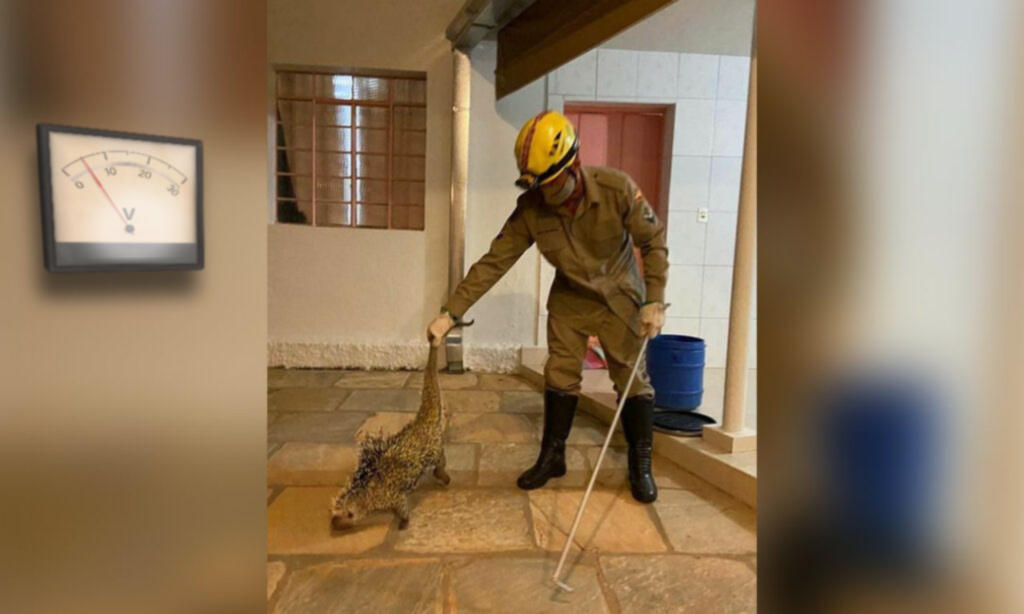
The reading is 5 V
